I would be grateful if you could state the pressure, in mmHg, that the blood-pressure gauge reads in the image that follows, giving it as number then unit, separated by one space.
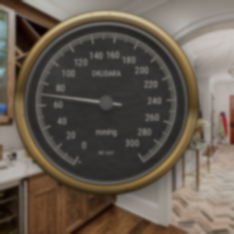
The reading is 70 mmHg
